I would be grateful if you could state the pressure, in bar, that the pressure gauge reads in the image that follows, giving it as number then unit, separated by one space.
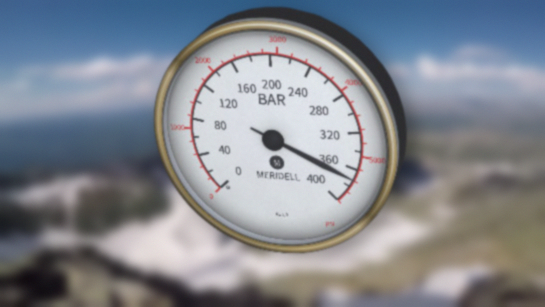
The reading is 370 bar
